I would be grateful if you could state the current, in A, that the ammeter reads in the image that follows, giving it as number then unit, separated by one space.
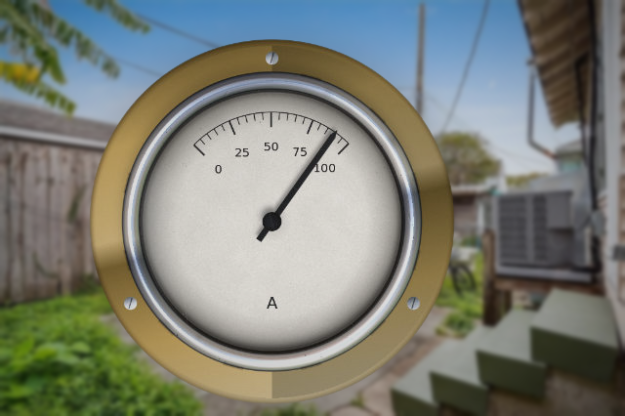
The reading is 90 A
